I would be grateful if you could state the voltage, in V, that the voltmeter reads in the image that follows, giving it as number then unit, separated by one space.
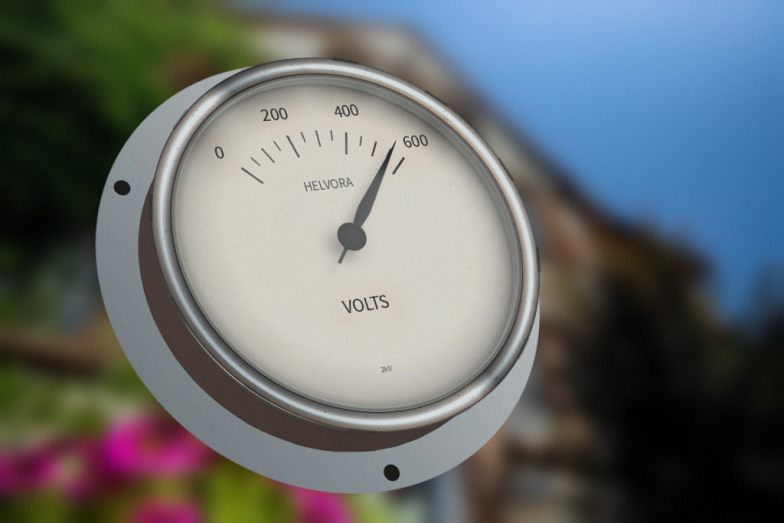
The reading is 550 V
